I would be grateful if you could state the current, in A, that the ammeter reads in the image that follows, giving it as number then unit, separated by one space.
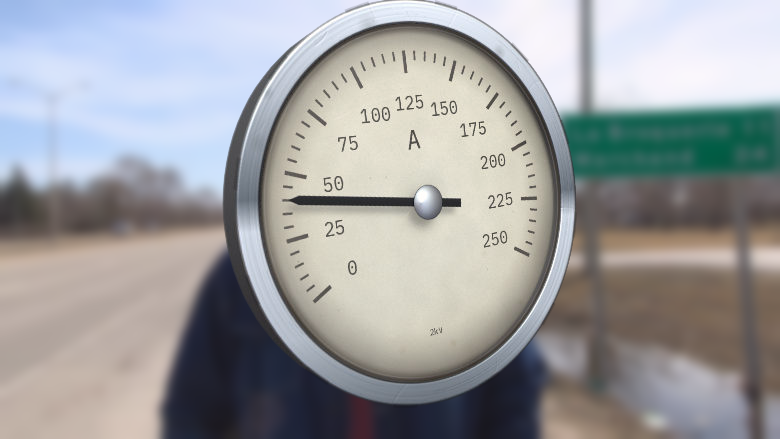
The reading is 40 A
